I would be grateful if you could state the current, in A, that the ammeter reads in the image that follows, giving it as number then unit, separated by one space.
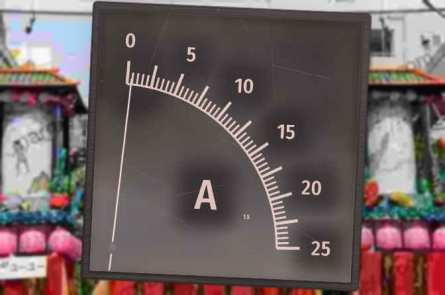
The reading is 0.5 A
